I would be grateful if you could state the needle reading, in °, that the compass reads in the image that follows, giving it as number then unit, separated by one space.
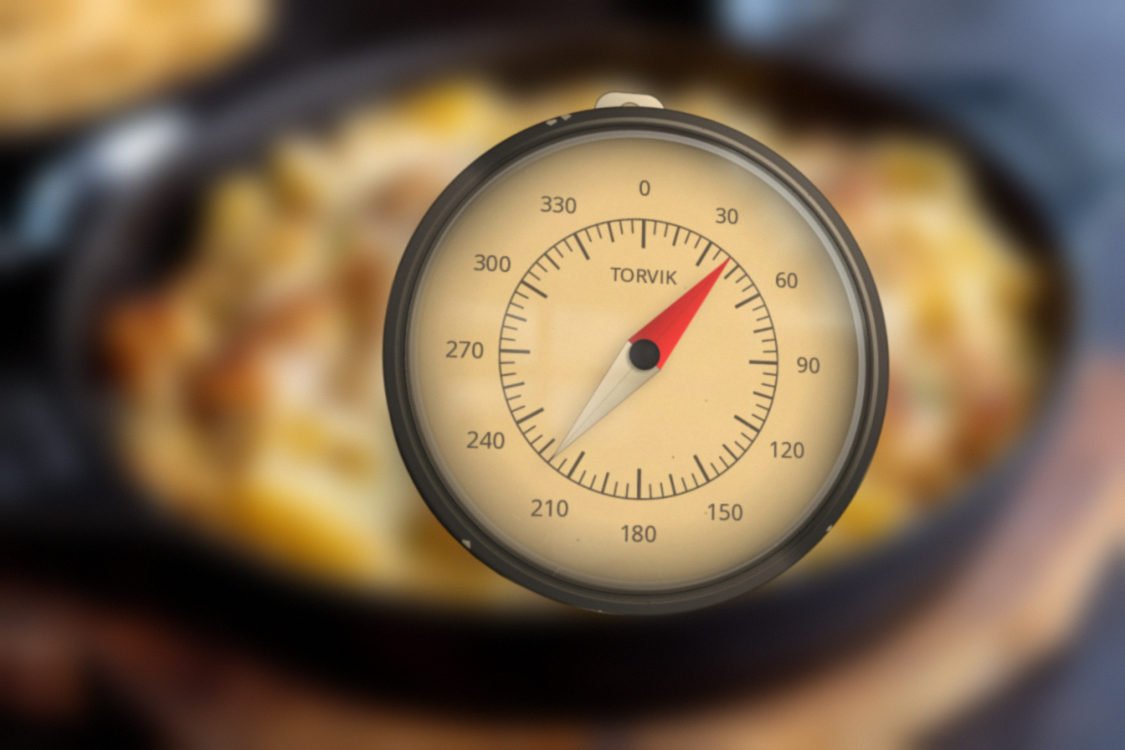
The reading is 40 °
